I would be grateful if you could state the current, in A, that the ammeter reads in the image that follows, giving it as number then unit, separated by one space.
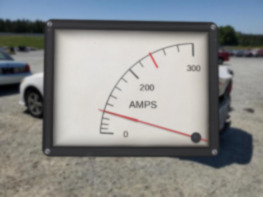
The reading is 100 A
